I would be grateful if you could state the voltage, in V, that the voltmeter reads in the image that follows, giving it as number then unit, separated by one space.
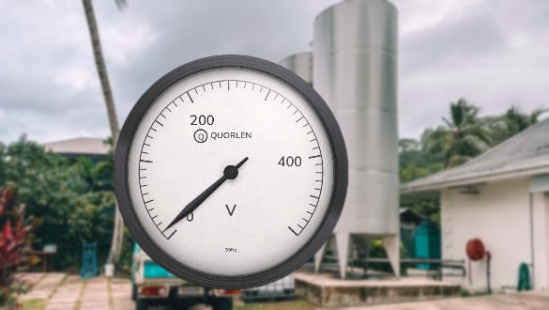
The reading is 10 V
